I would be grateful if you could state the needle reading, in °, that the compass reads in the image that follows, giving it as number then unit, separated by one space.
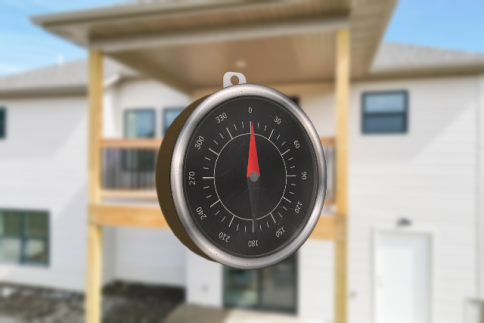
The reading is 0 °
